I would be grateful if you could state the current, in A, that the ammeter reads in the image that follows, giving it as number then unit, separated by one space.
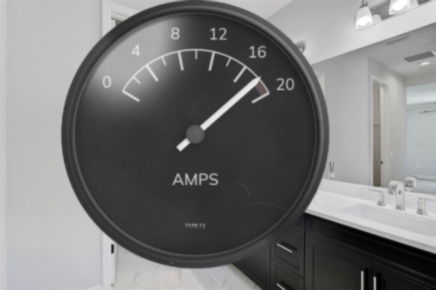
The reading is 18 A
